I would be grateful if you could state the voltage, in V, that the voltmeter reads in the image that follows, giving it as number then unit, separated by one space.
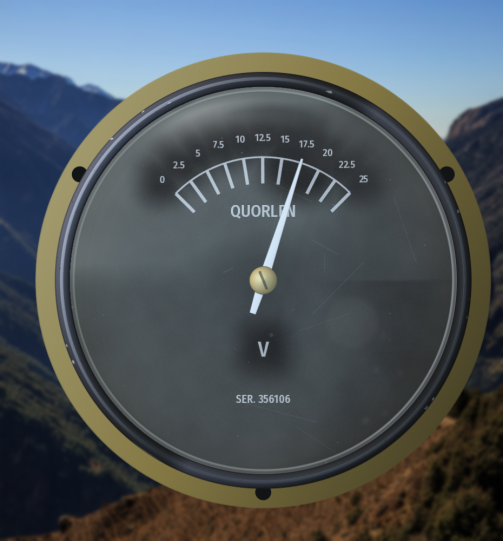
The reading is 17.5 V
